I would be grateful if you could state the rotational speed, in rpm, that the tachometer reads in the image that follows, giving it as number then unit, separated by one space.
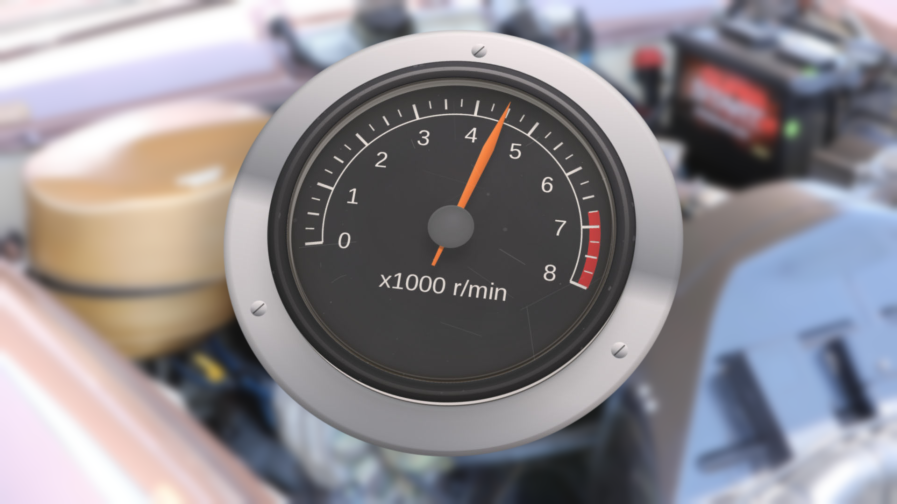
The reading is 4500 rpm
